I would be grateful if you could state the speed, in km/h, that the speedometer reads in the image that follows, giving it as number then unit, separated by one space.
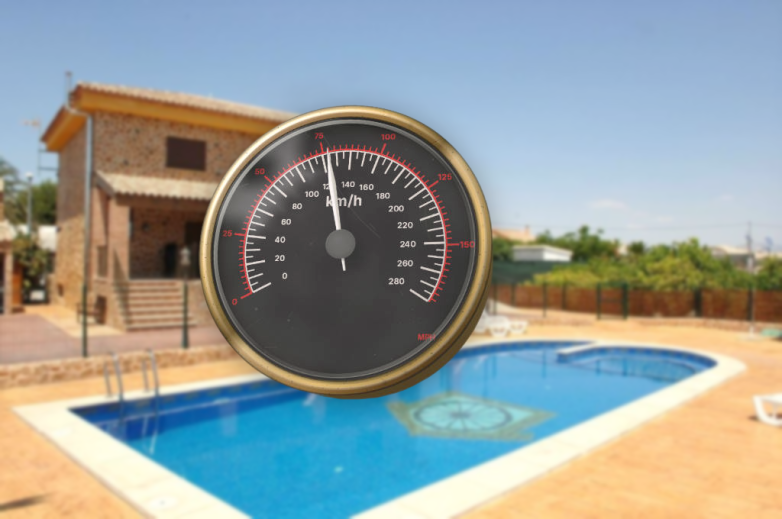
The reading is 125 km/h
